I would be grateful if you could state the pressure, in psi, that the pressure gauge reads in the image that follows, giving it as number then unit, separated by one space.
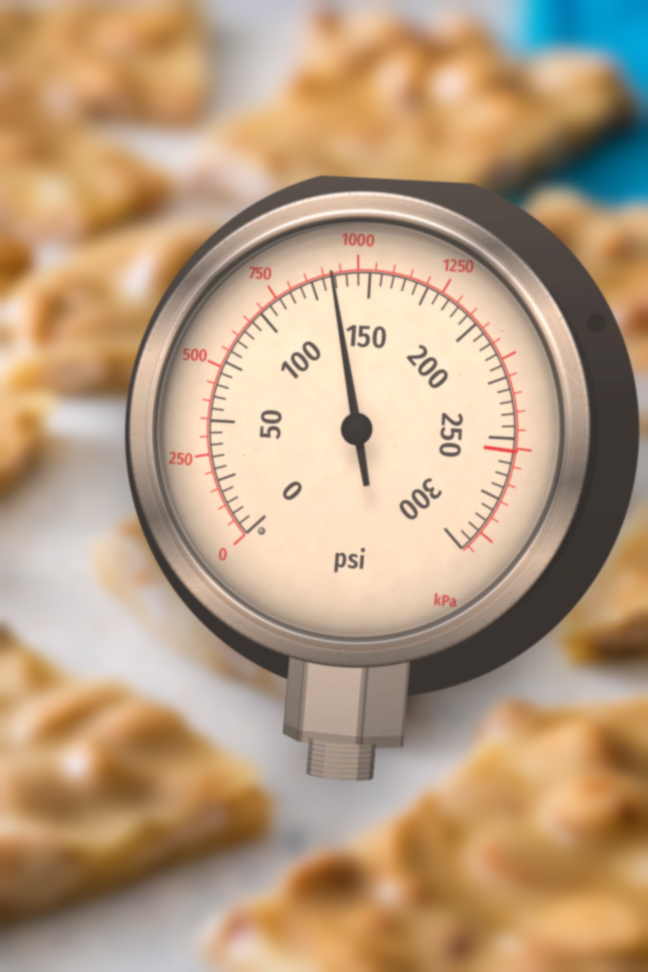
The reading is 135 psi
